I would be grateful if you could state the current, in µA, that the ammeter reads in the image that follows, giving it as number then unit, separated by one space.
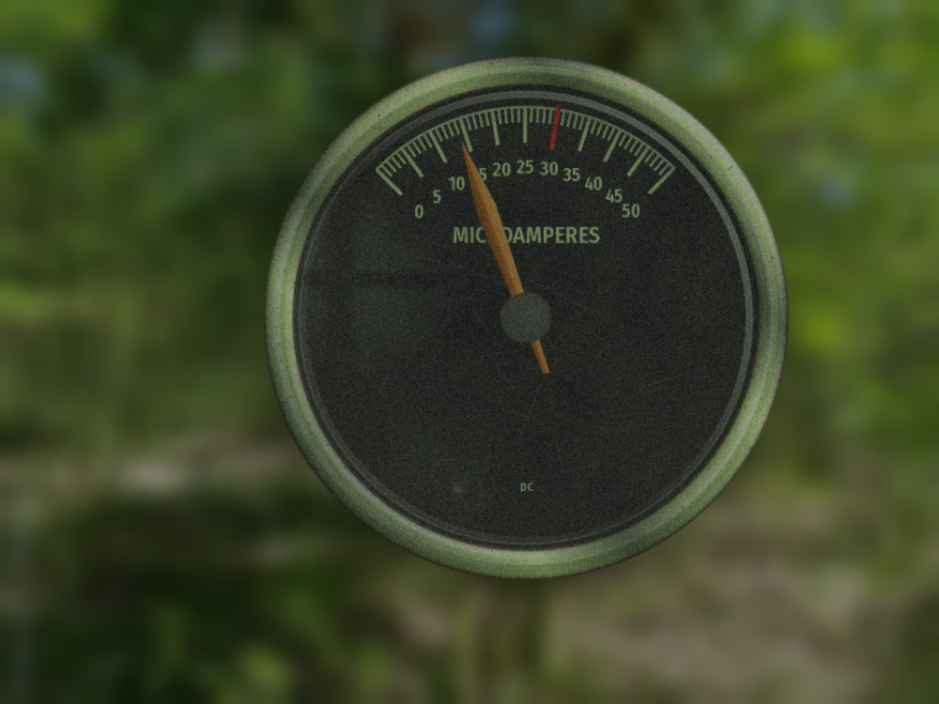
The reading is 14 µA
